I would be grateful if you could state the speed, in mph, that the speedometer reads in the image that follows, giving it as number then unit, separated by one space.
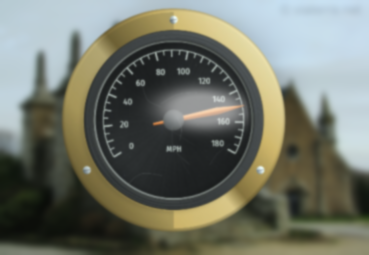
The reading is 150 mph
